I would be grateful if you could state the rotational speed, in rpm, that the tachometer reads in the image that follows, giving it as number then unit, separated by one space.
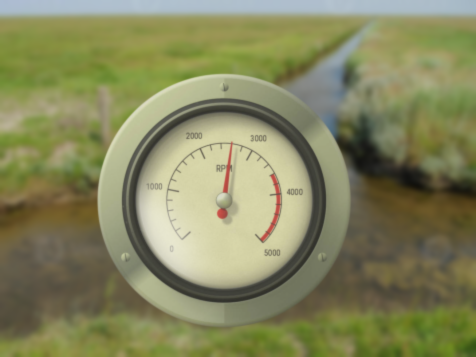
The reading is 2600 rpm
